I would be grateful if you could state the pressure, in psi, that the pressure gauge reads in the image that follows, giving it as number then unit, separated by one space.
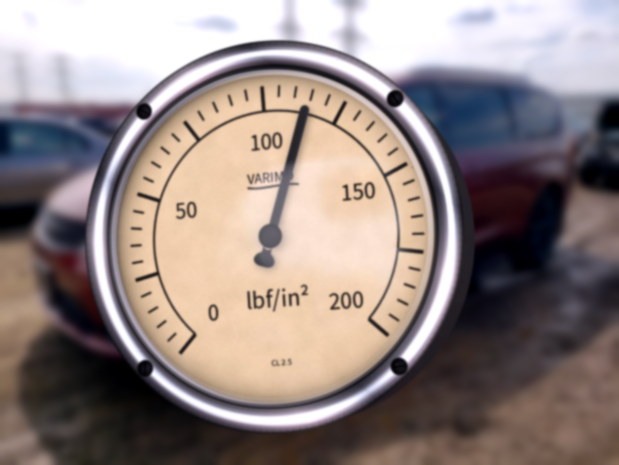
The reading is 115 psi
